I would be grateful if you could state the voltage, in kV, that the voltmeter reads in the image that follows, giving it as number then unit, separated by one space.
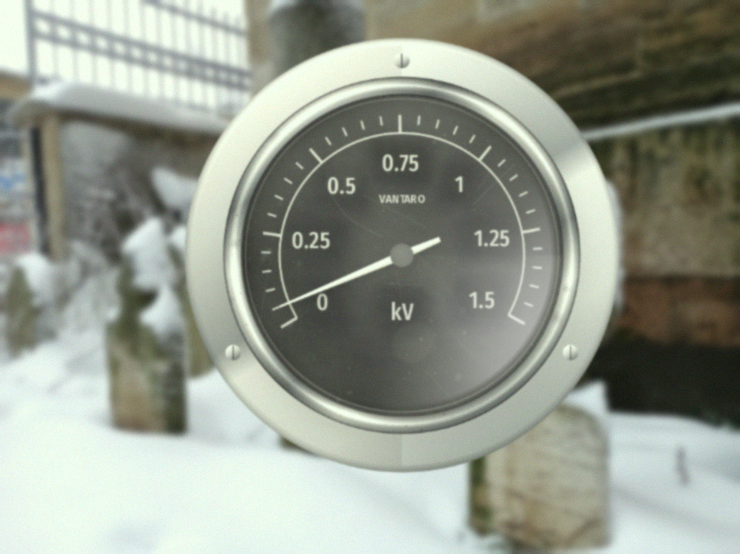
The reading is 0.05 kV
